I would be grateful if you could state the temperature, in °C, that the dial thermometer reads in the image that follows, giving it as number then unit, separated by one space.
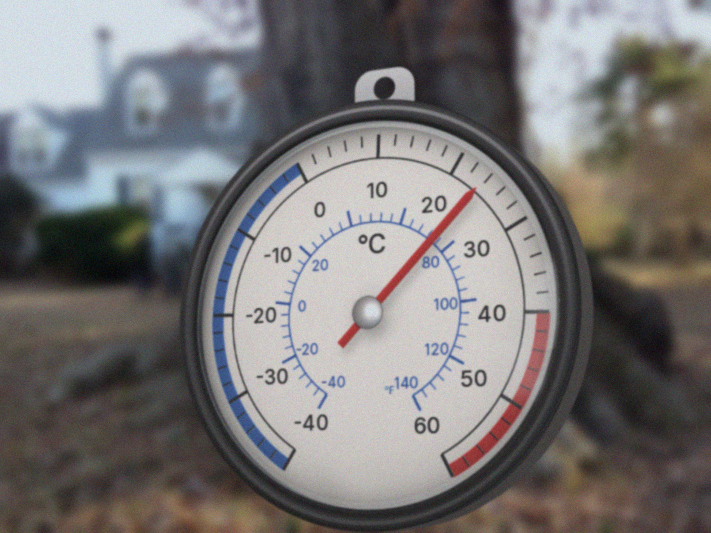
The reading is 24 °C
